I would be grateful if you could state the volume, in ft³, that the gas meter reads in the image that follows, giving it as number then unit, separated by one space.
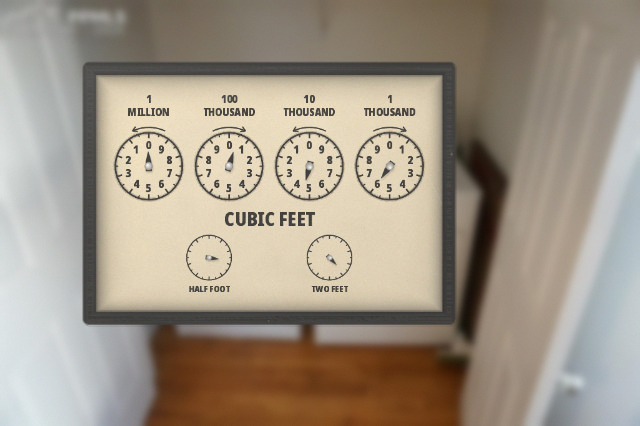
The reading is 4600 ft³
